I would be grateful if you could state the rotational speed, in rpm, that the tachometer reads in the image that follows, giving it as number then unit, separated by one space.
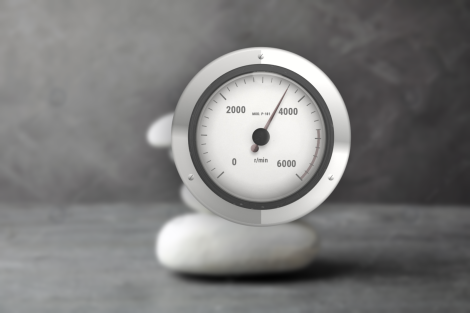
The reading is 3600 rpm
